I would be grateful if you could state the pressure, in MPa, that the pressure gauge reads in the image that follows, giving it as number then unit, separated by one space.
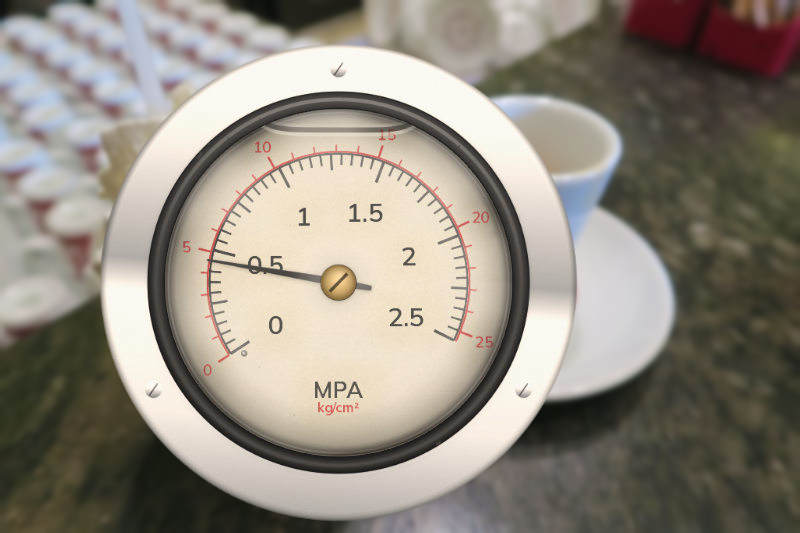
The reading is 0.45 MPa
